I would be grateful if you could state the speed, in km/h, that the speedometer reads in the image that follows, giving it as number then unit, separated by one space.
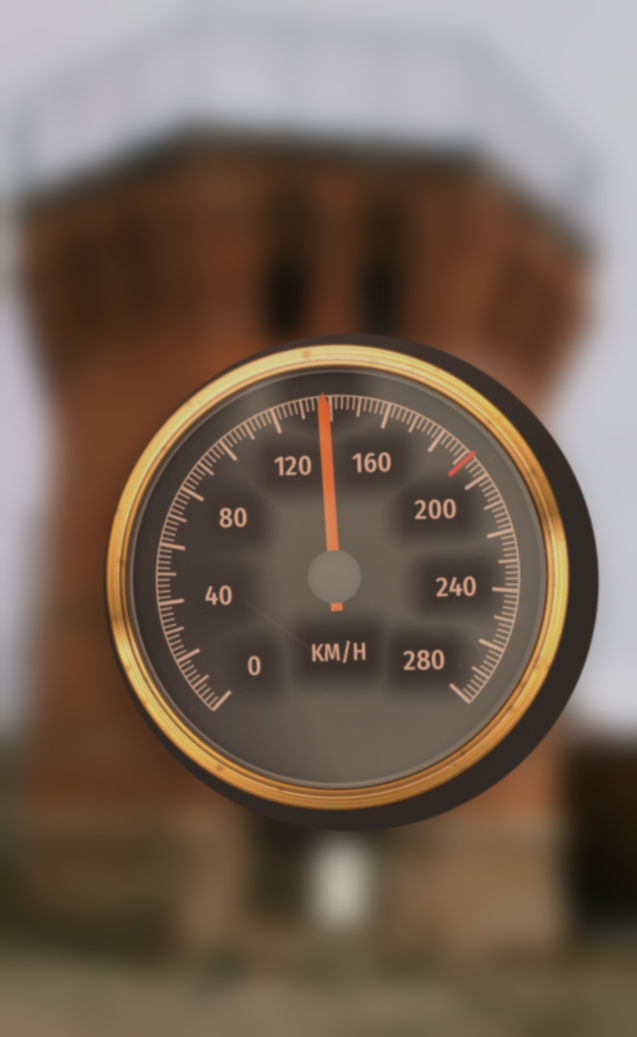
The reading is 138 km/h
